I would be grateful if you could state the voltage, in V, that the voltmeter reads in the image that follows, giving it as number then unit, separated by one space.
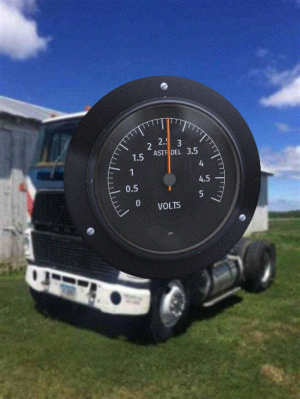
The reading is 2.6 V
